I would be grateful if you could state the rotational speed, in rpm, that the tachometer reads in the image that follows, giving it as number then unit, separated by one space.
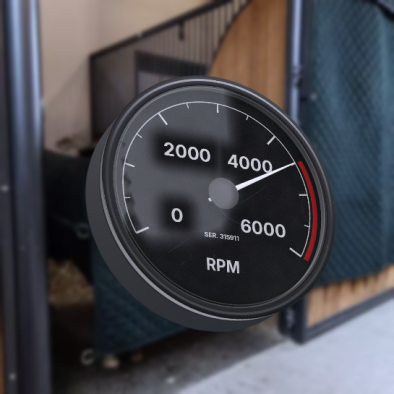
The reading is 4500 rpm
